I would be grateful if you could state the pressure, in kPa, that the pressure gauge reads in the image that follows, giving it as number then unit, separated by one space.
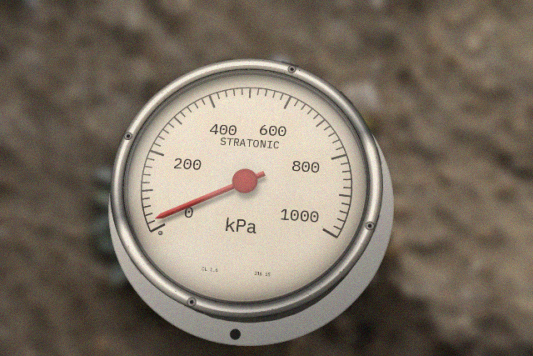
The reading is 20 kPa
